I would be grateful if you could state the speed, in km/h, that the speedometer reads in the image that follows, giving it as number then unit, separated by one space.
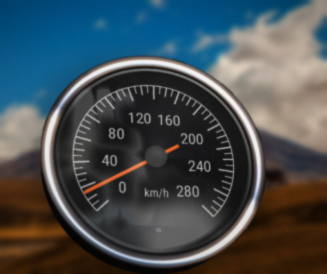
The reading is 15 km/h
